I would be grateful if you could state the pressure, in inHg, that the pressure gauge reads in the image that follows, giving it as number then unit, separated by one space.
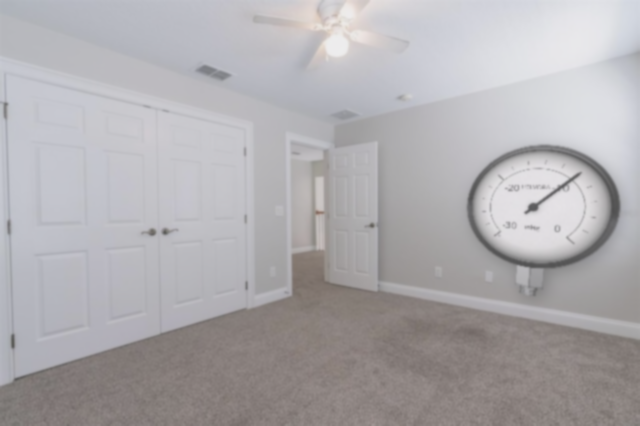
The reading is -10 inHg
